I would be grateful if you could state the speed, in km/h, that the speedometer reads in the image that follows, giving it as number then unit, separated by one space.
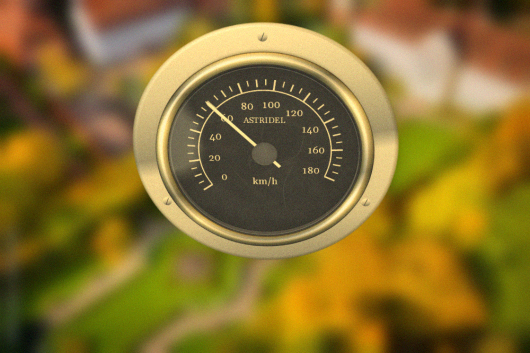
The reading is 60 km/h
